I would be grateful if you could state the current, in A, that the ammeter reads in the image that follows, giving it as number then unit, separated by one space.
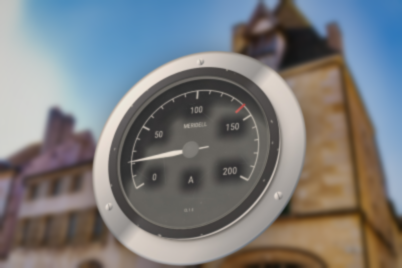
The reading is 20 A
